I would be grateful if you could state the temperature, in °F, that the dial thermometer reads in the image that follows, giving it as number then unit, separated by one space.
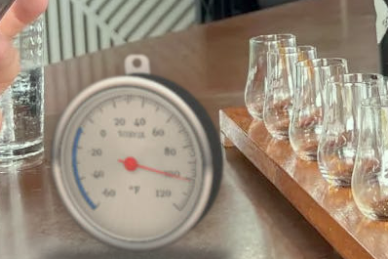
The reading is 100 °F
